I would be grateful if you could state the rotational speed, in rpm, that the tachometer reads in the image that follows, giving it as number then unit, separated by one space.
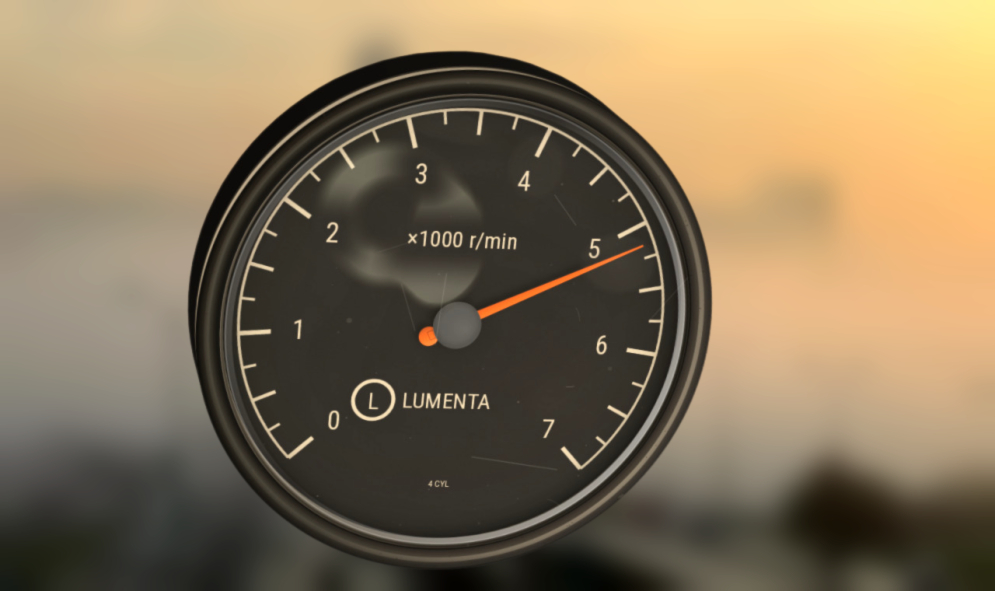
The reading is 5125 rpm
